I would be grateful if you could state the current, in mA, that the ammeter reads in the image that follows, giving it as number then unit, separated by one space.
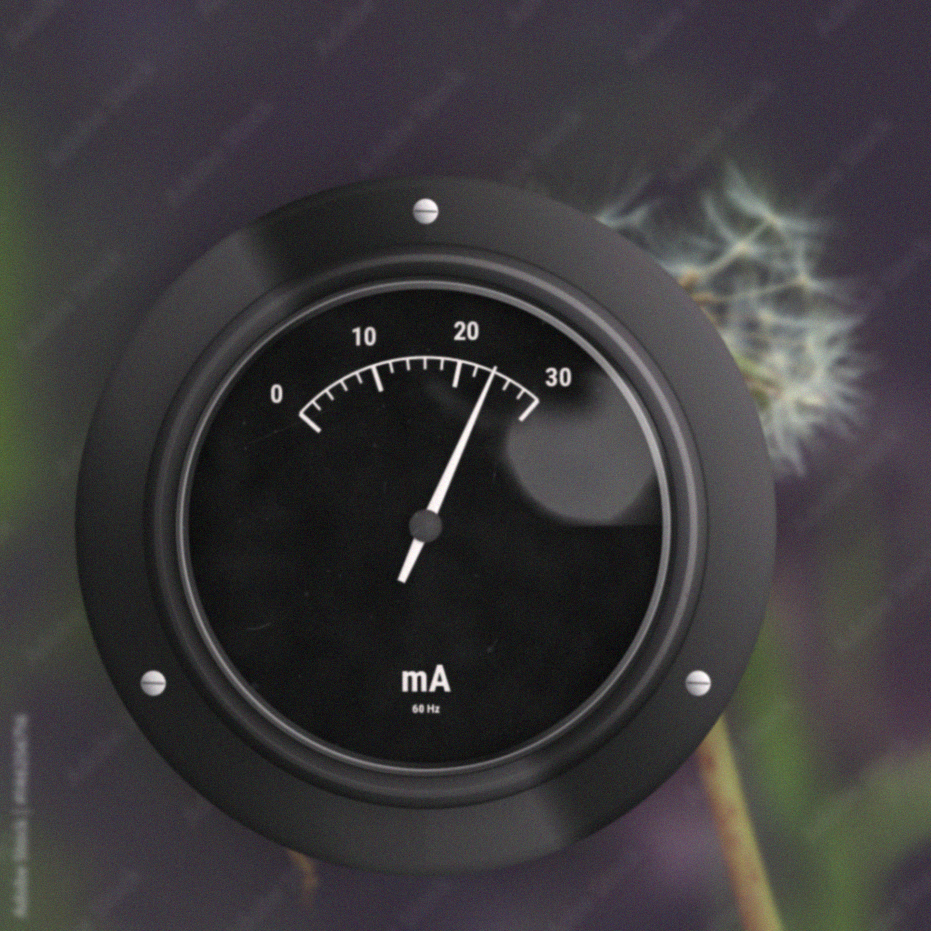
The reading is 24 mA
